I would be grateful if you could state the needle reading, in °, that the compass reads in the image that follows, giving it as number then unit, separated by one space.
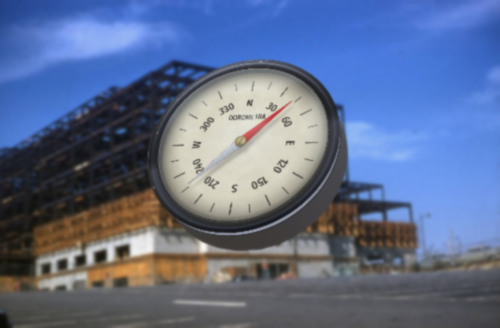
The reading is 45 °
